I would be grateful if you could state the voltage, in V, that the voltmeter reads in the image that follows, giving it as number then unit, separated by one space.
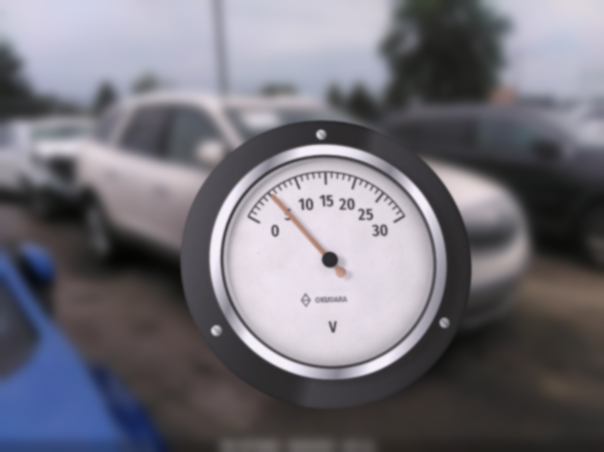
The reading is 5 V
